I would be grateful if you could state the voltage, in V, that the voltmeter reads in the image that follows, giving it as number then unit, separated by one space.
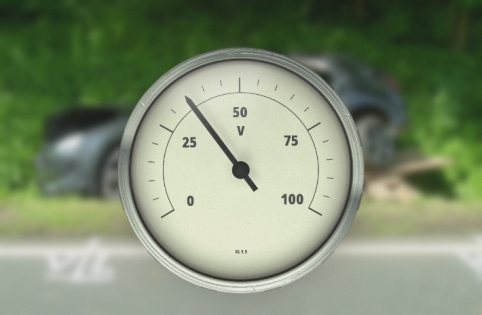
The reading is 35 V
